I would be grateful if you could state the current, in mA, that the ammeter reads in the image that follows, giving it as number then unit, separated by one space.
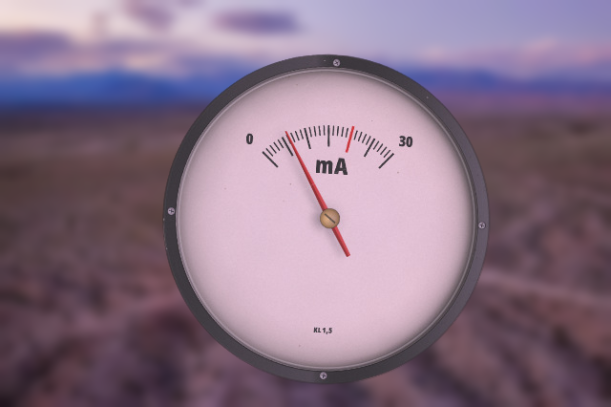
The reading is 6 mA
